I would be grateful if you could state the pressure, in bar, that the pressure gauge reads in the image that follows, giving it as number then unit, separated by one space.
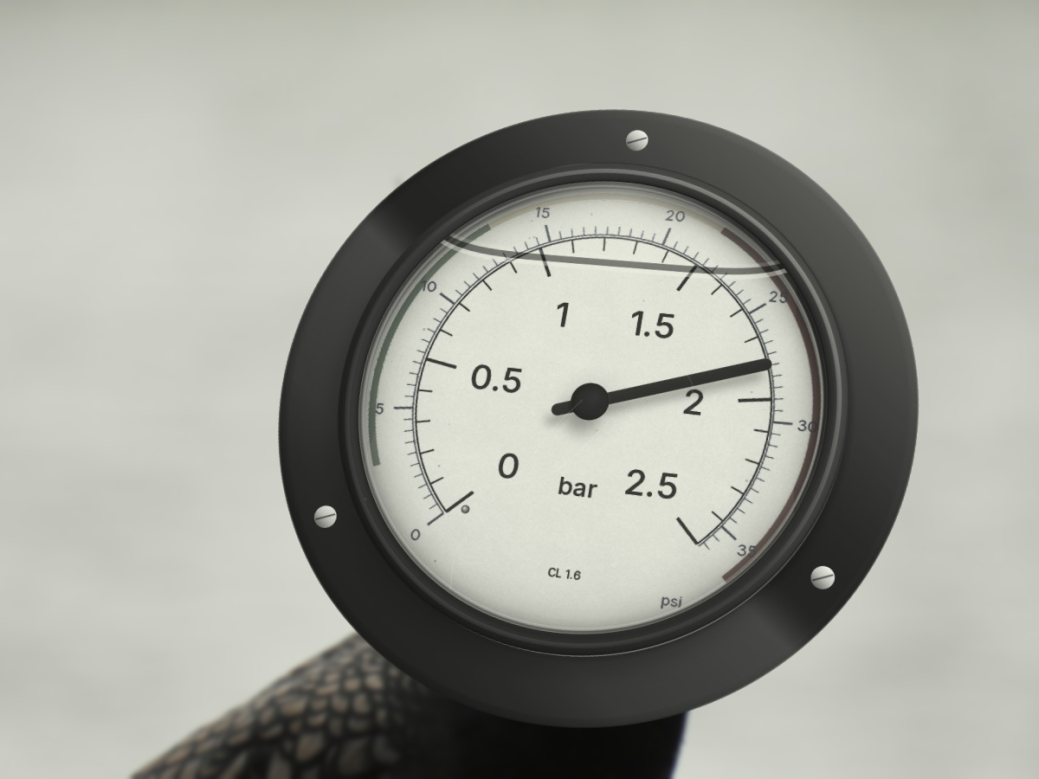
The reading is 1.9 bar
